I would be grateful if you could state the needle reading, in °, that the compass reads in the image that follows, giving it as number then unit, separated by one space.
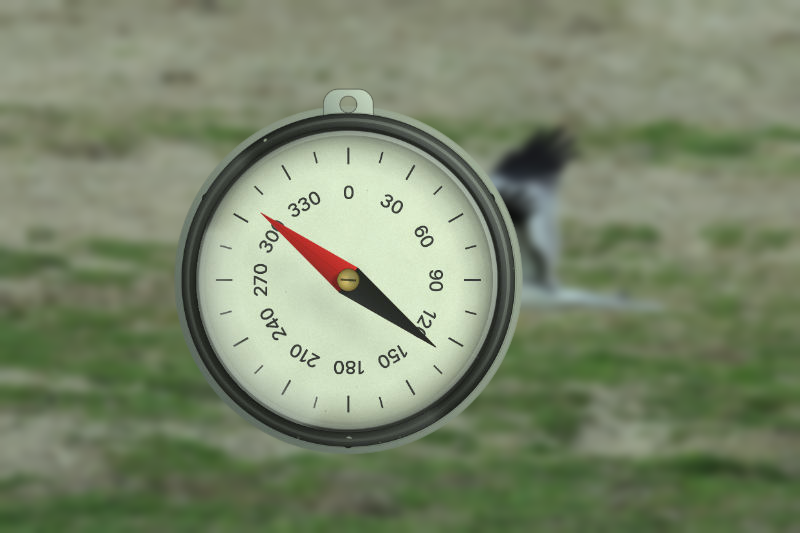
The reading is 307.5 °
